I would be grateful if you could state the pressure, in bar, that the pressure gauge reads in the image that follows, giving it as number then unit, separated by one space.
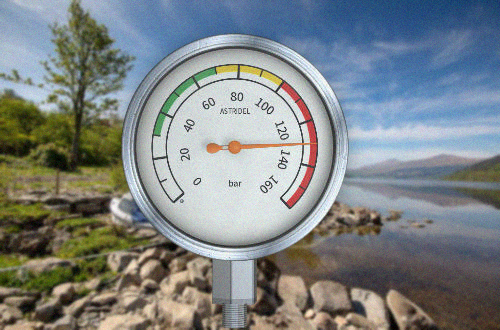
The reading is 130 bar
